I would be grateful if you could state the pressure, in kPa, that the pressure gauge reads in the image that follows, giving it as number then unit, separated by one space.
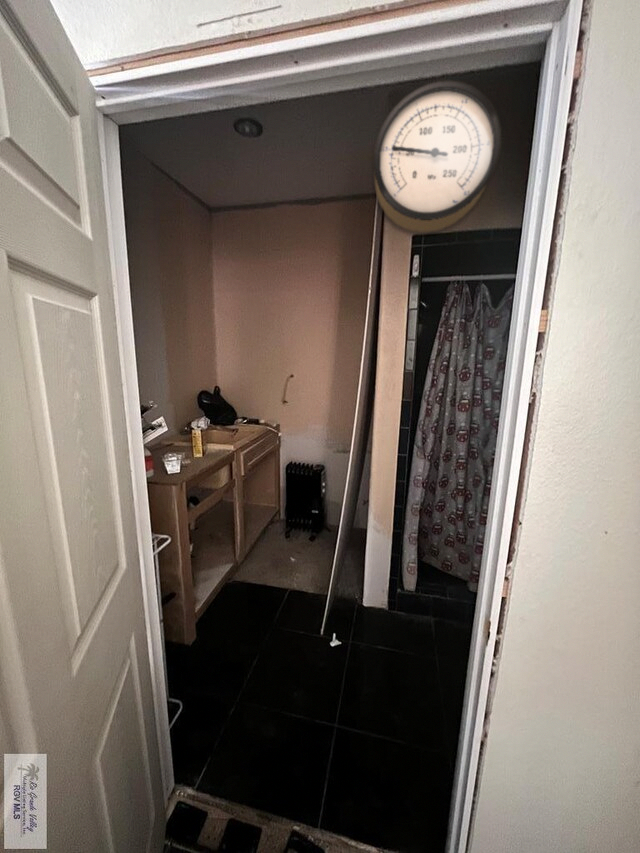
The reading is 50 kPa
